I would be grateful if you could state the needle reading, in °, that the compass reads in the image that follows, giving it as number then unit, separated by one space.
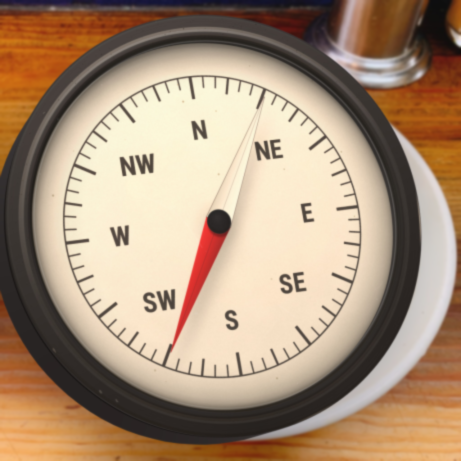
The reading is 210 °
